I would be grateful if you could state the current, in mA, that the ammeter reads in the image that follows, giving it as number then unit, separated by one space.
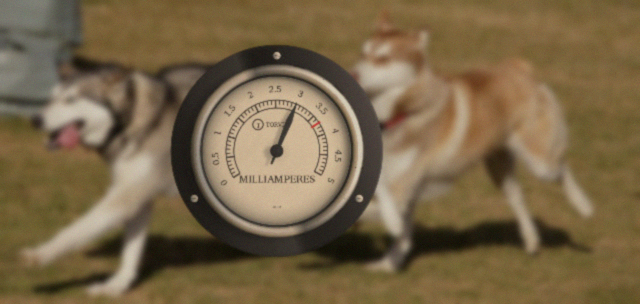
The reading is 3 mA
